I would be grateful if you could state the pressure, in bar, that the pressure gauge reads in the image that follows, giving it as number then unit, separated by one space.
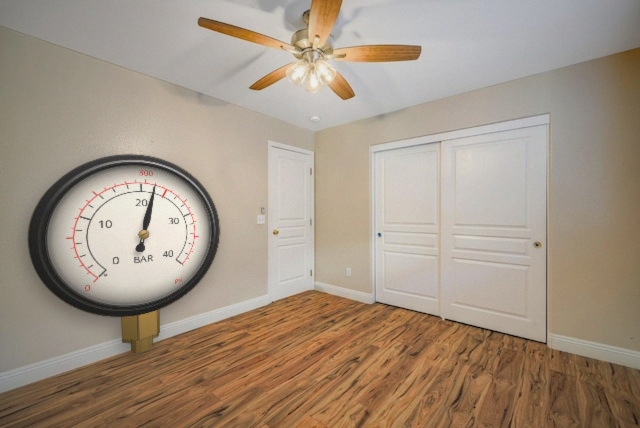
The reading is 22 bar
